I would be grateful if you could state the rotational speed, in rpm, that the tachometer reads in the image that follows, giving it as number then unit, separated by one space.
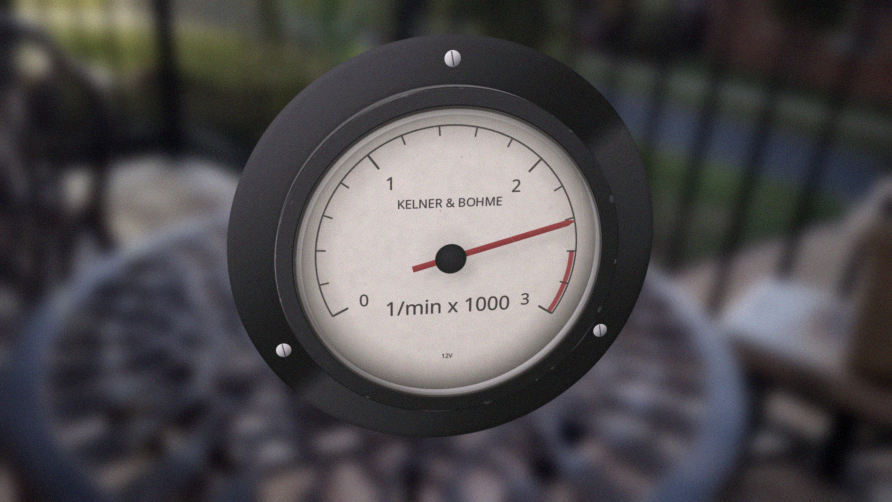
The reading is 2400 rpm
